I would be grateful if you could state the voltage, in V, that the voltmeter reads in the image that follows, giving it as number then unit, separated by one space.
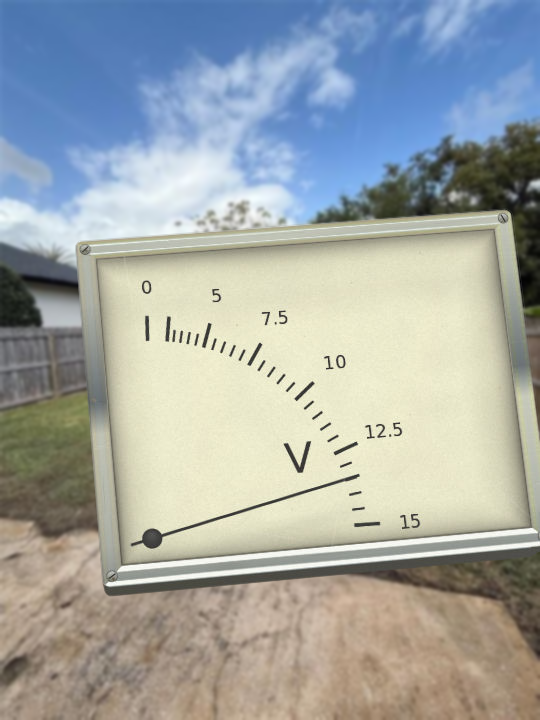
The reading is 13.5 V
